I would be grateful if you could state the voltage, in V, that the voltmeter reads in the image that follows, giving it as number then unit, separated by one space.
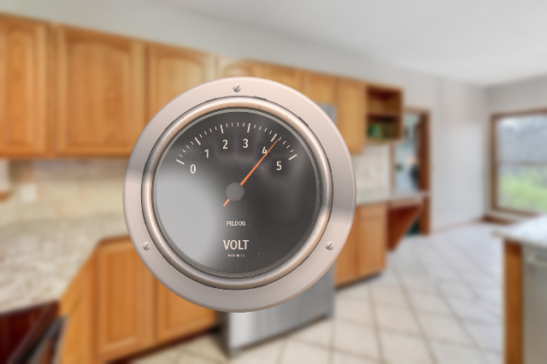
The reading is 4.2 V
